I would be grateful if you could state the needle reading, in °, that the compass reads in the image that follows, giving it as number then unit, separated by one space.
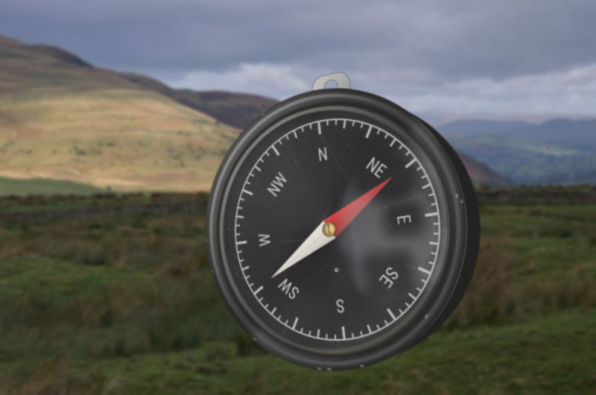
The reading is 60 °
